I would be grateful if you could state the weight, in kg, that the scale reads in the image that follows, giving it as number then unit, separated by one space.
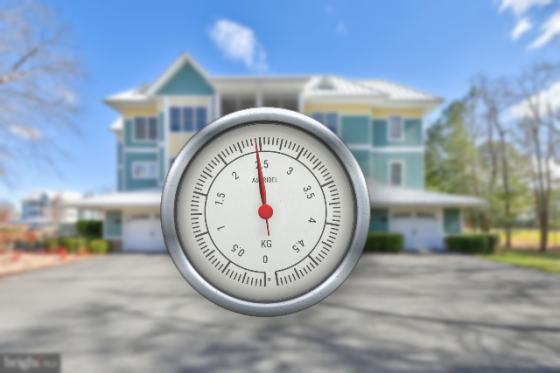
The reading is 2.45 kg
